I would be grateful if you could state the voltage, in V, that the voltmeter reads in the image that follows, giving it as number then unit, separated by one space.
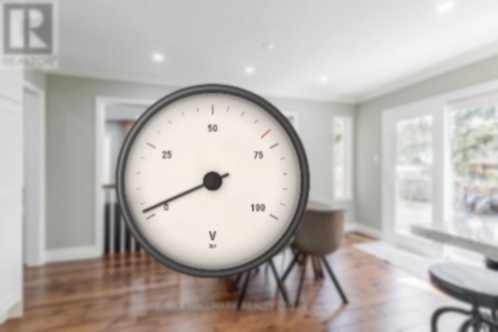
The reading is 2.5 V
